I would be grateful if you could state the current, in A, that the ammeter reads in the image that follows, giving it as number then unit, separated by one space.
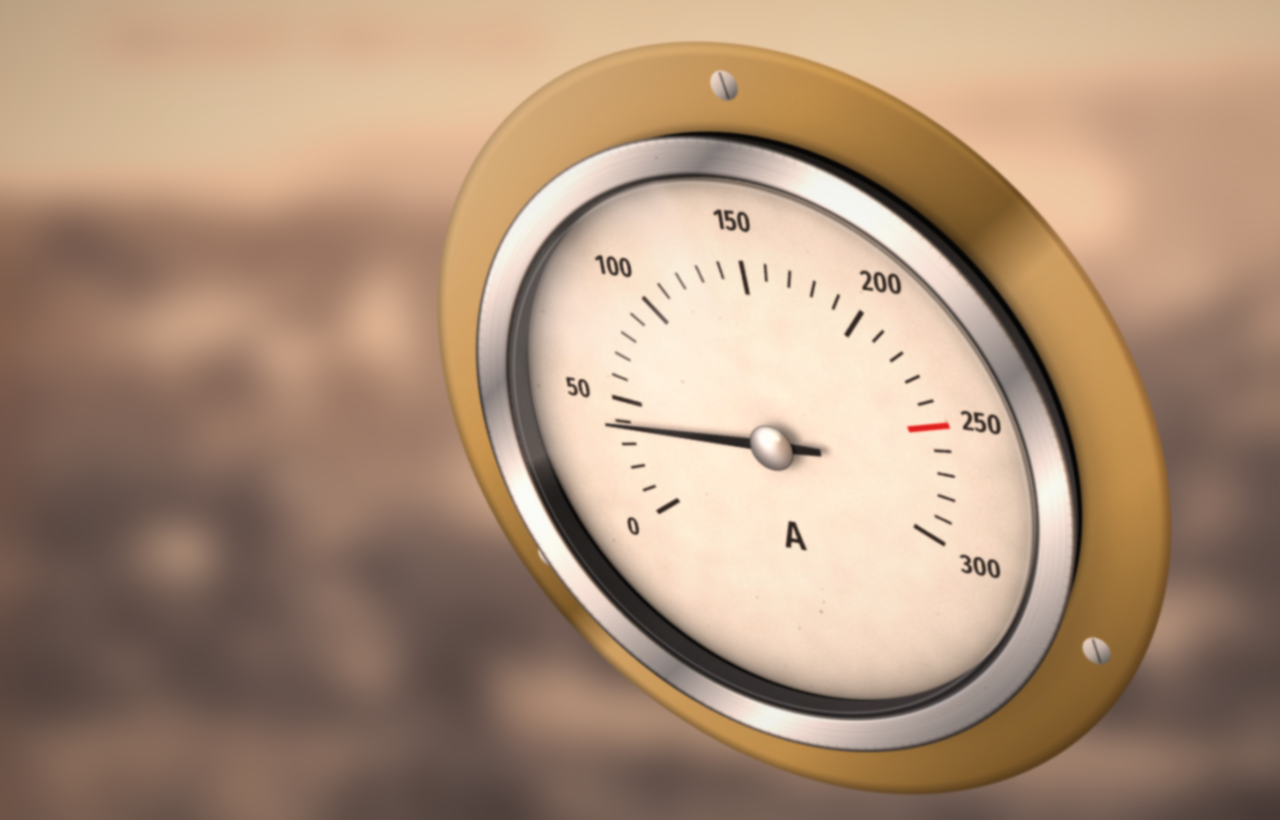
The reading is 40 A
